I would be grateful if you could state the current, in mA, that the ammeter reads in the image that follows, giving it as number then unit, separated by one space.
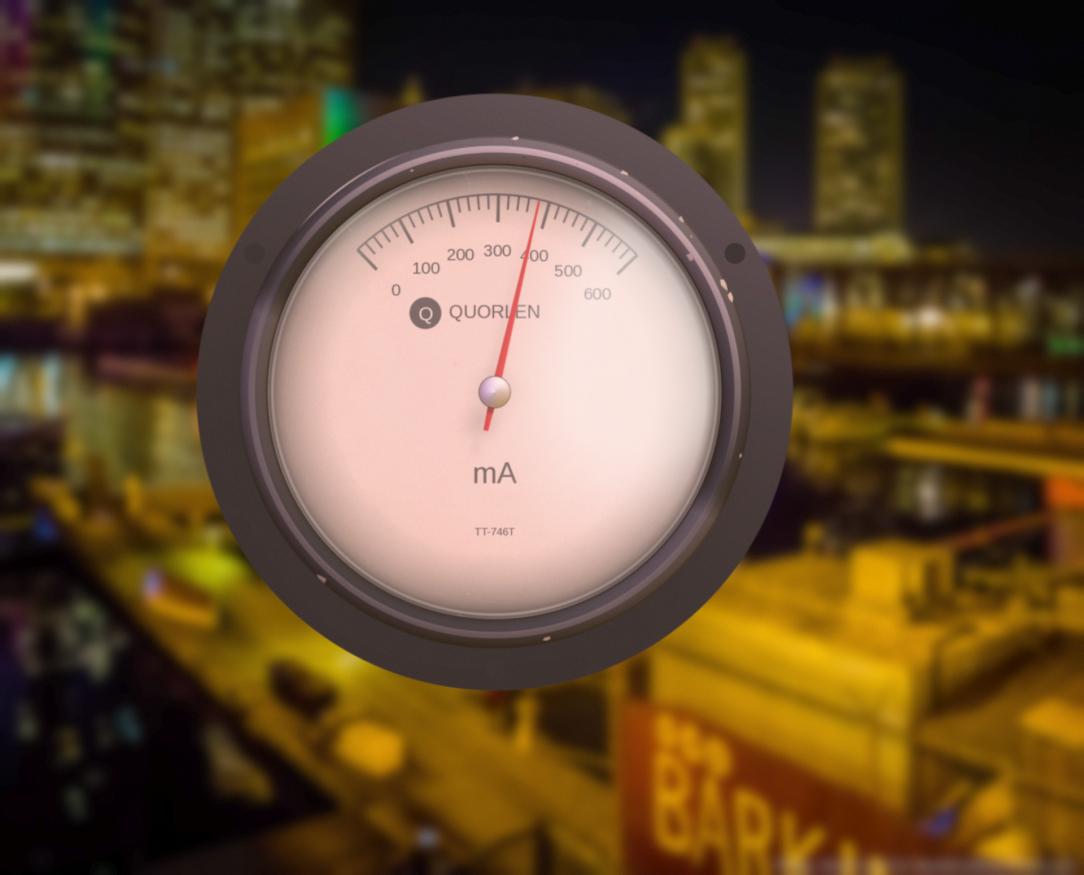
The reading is 380 mA
